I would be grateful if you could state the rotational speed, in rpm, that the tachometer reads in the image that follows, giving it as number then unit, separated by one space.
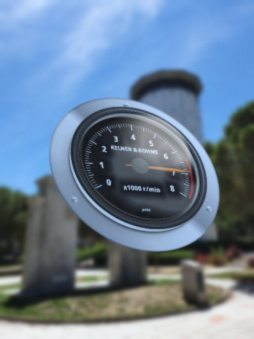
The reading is 7000 rpm
